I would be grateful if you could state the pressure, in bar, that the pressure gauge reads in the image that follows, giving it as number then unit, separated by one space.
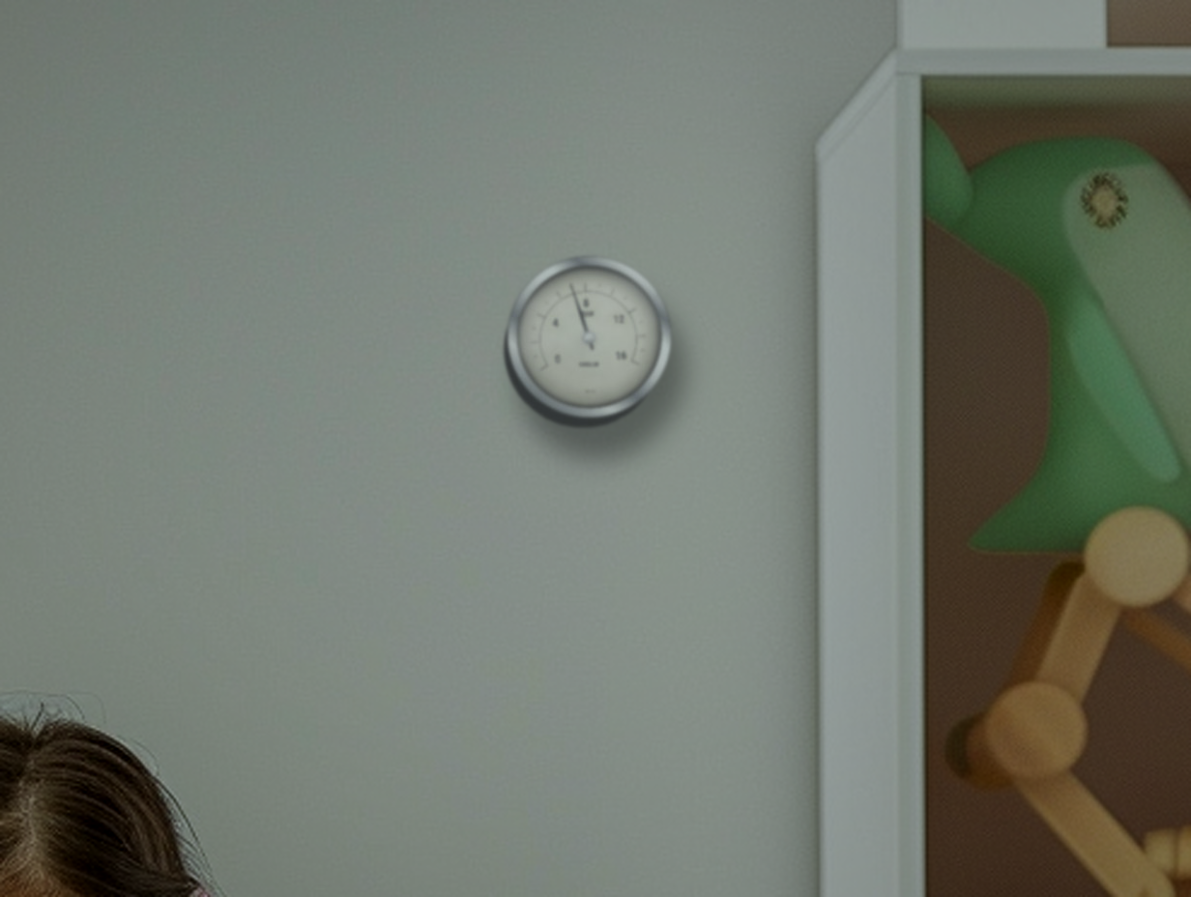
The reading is 7 bar
